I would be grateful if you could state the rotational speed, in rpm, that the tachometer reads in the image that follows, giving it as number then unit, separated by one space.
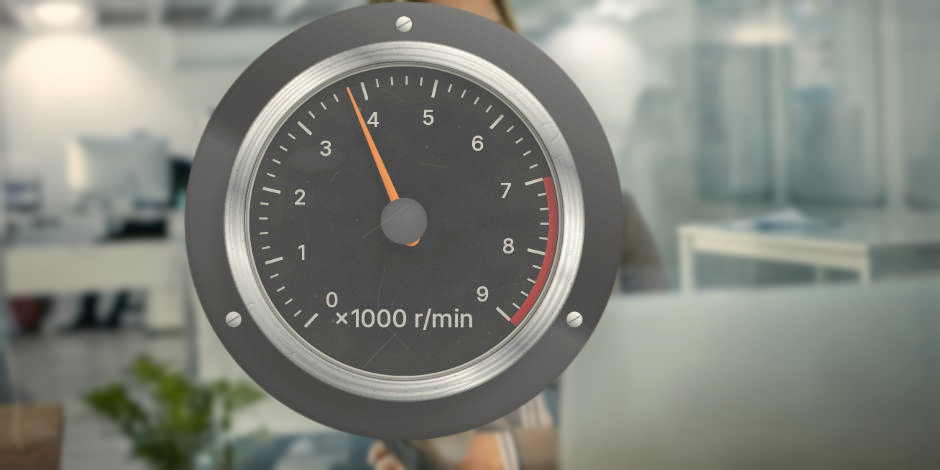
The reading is 3800 rpm
